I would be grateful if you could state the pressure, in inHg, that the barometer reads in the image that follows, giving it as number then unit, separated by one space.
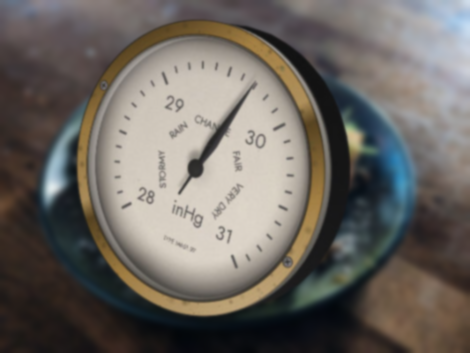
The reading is 29.7 inHg
